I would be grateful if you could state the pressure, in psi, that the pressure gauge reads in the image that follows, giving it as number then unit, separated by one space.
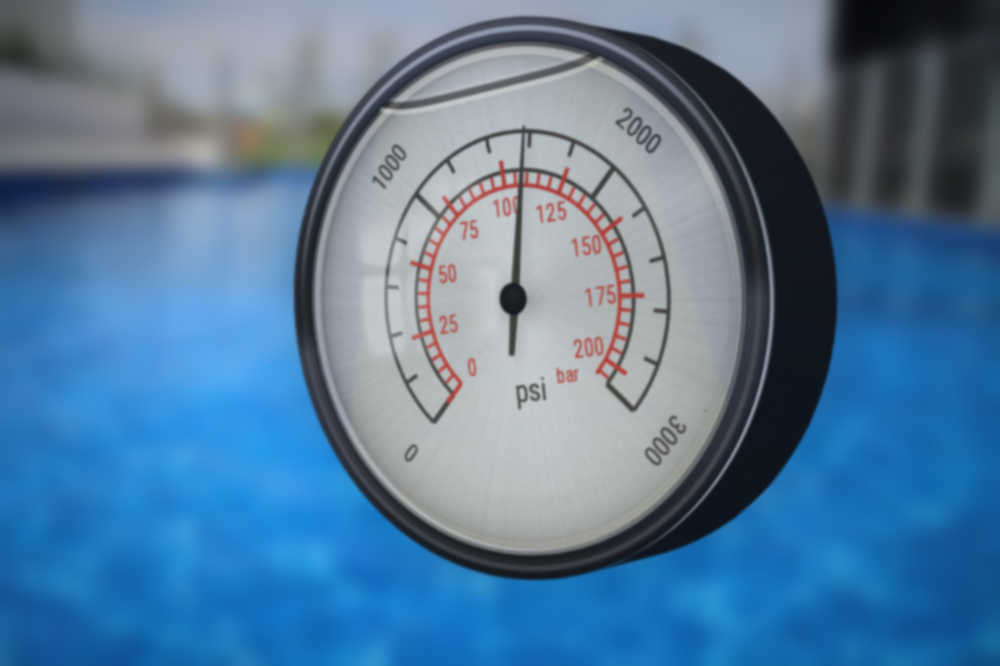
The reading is 1600 psi
